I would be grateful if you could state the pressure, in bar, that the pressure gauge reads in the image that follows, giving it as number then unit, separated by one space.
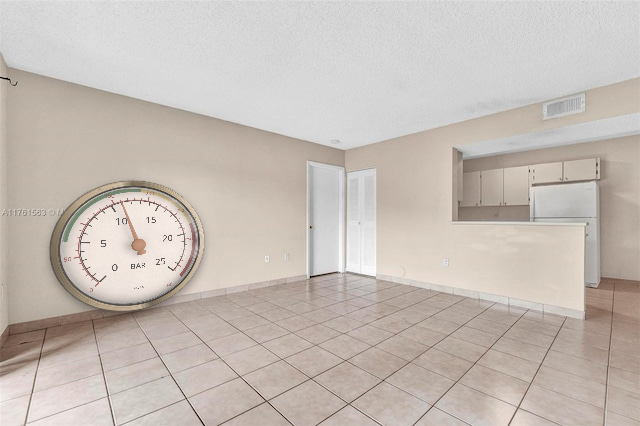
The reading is 11 bar
